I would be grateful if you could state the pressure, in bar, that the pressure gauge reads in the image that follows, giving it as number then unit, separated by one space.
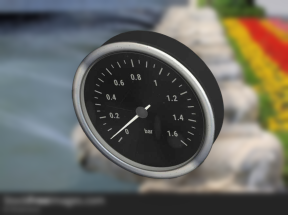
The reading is 0.05 bar
